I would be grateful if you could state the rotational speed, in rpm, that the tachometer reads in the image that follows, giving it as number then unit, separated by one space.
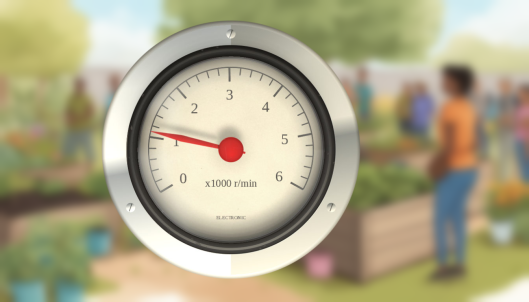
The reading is 1100 rpm
